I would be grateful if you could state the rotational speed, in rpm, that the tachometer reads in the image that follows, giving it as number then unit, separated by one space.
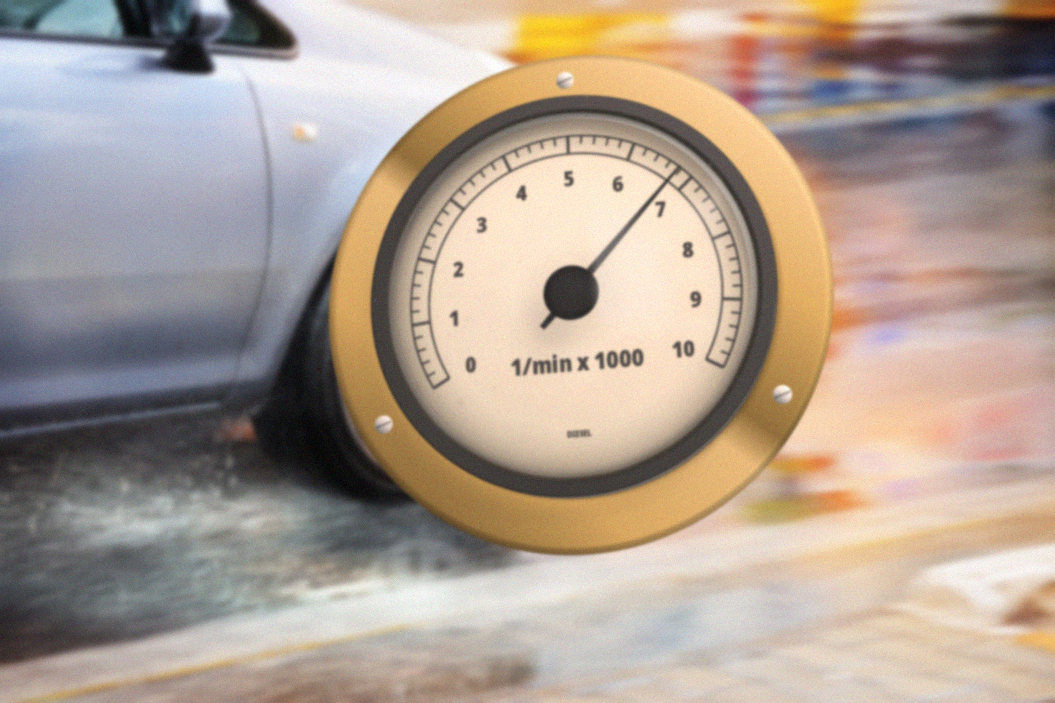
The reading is 6800 rpm
